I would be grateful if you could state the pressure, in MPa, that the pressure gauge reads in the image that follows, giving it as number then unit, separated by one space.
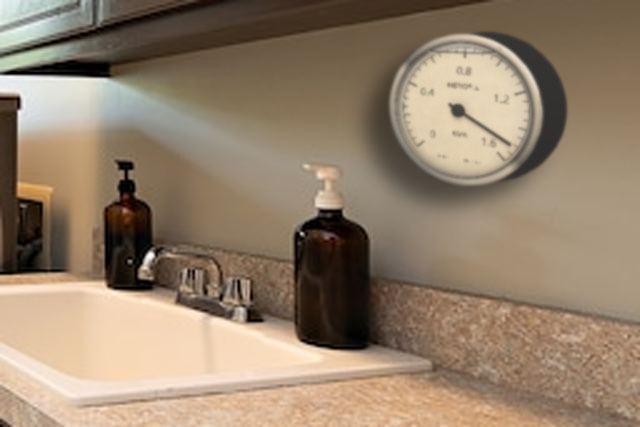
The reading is 1.5 MPa
